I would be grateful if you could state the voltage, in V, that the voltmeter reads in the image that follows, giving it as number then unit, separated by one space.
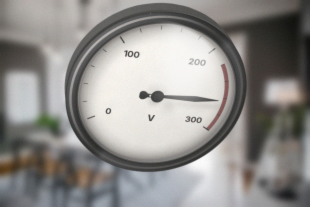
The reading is 260 V
